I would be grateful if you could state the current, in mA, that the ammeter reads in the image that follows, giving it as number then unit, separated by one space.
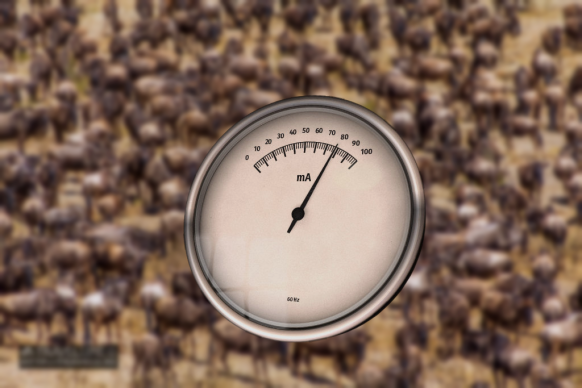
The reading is 80 mA
